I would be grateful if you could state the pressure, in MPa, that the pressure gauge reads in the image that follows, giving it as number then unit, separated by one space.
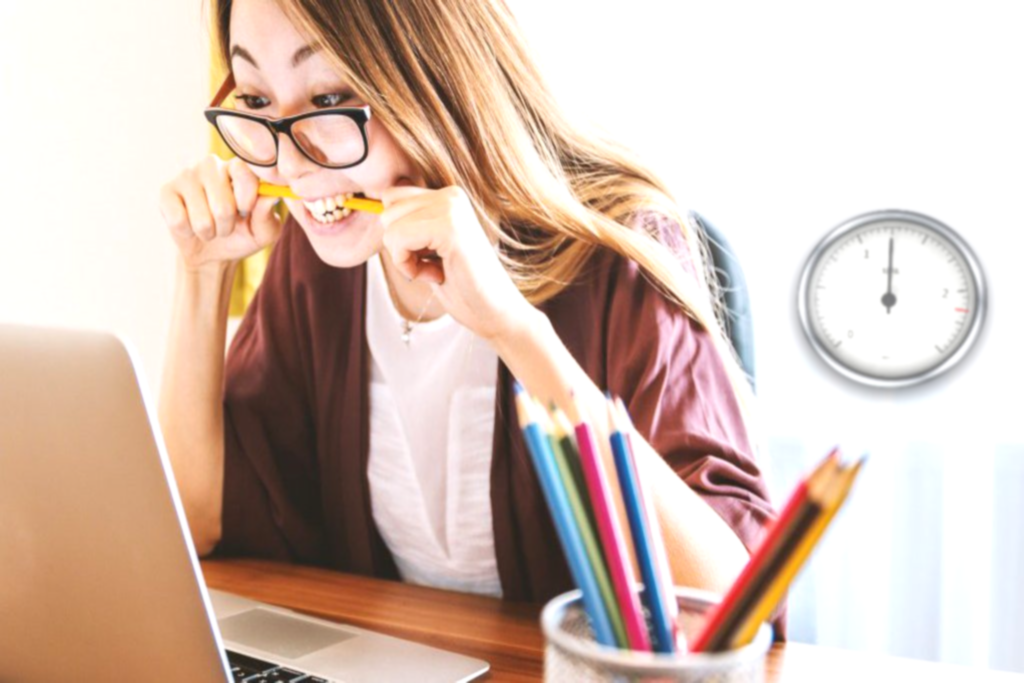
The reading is 1.25 MPa
